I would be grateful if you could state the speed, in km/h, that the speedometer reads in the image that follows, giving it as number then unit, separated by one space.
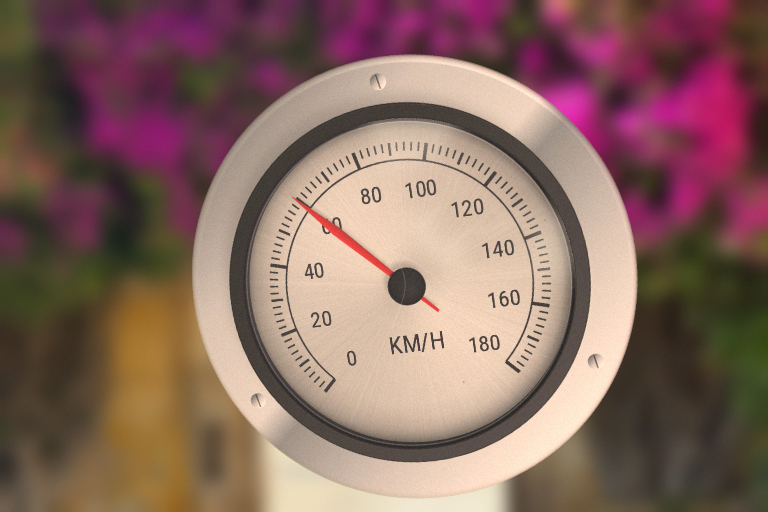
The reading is 60 km/h
